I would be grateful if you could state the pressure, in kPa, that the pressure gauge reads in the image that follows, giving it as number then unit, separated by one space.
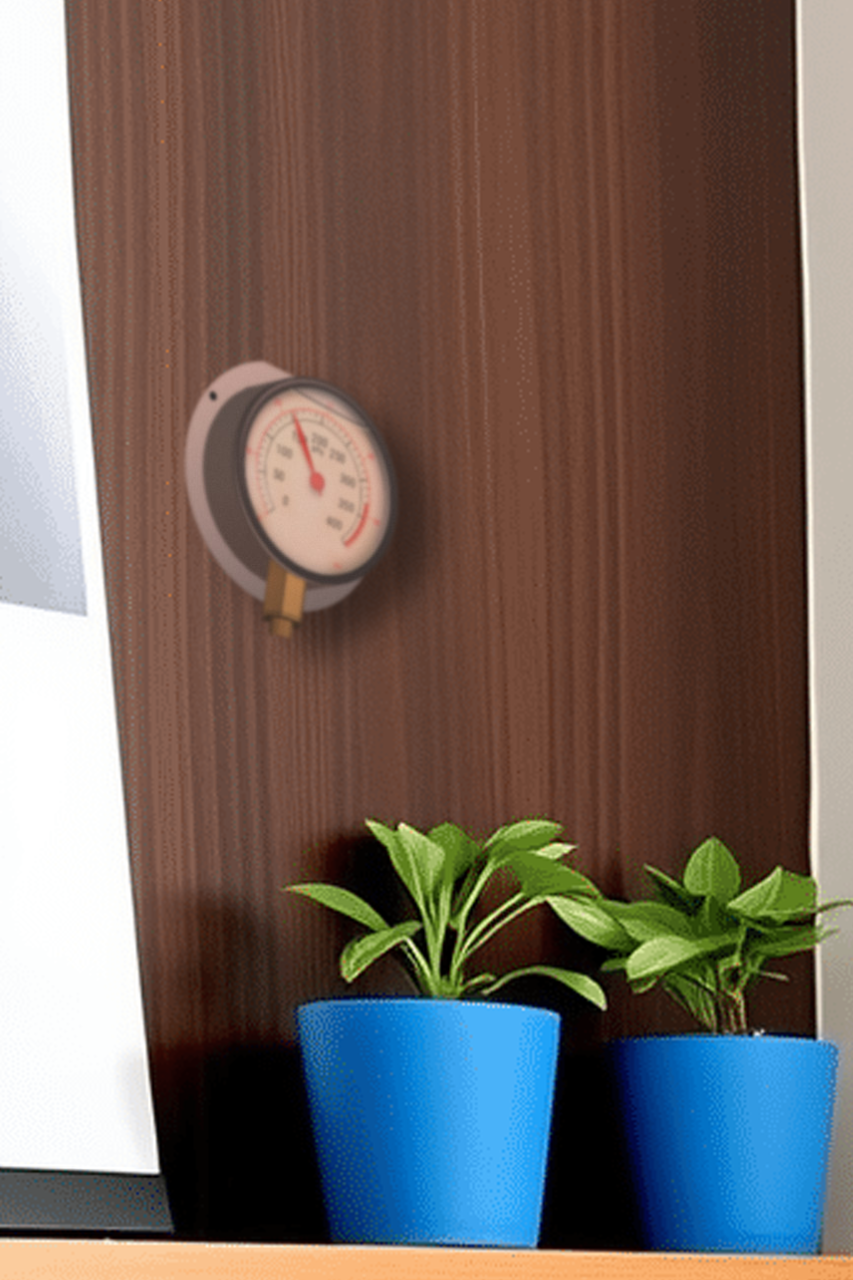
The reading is 150 kPa
